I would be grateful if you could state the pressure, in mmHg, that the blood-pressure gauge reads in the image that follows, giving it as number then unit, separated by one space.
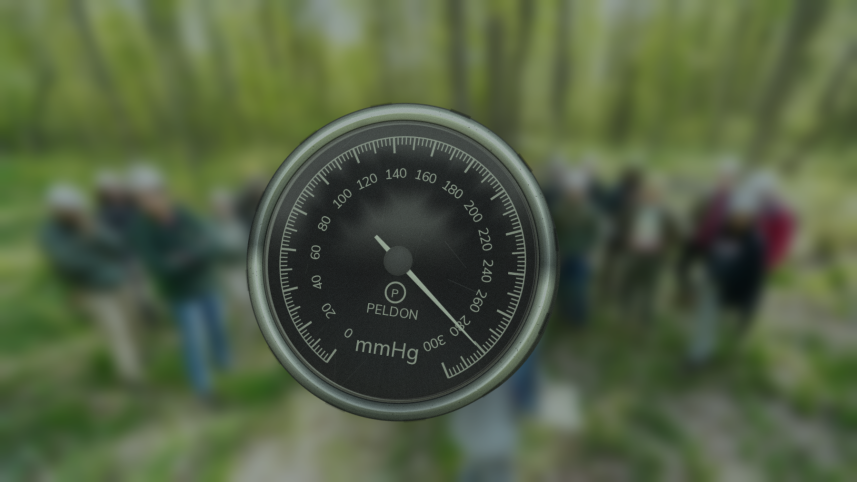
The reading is 280 mmHg
